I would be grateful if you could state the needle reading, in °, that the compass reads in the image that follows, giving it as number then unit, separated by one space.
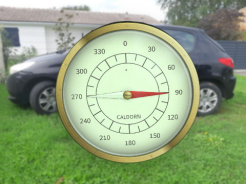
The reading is 90 °
